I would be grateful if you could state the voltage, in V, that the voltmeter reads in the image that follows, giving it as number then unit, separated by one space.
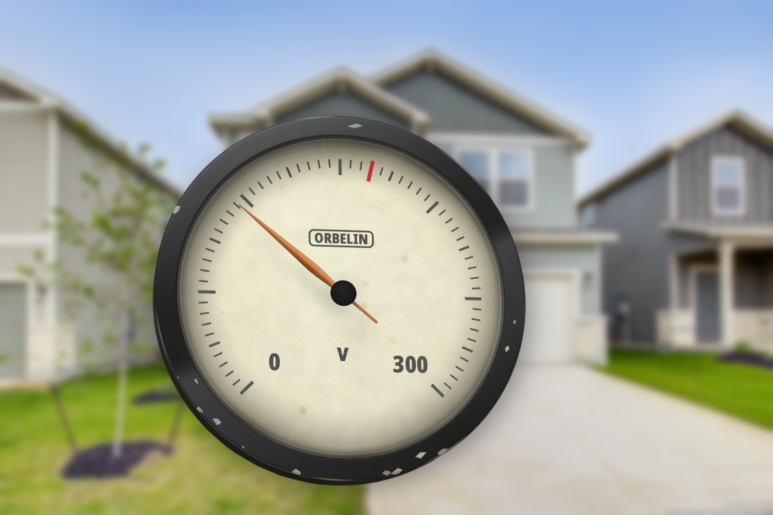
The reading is 95 V
